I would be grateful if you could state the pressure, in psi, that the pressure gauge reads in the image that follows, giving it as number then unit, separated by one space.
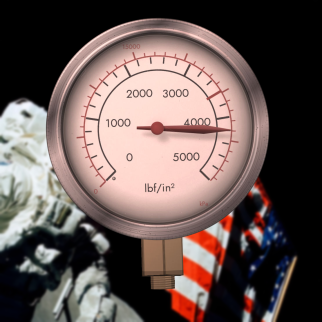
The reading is 4200 psi
